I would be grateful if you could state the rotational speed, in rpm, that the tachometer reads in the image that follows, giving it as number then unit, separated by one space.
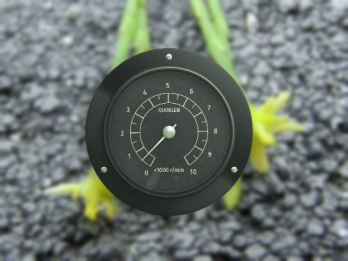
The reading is 500 rpm
